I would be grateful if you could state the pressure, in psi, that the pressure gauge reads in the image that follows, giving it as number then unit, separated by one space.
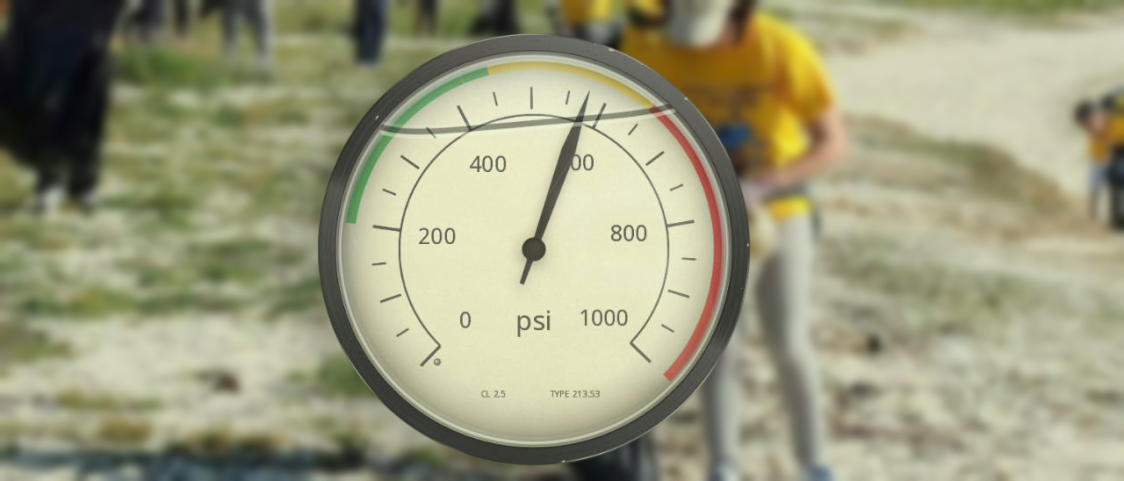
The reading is 575 psi
